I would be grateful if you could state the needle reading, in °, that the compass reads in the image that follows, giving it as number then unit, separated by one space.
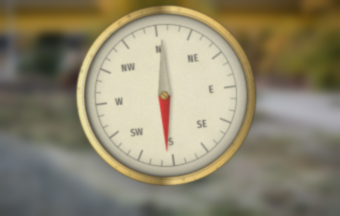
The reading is 185 °
